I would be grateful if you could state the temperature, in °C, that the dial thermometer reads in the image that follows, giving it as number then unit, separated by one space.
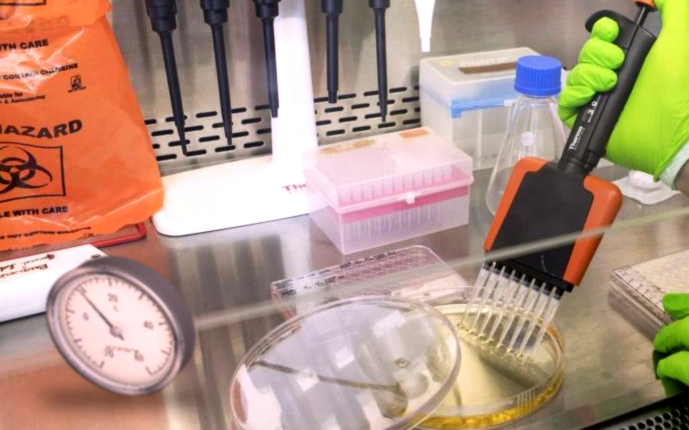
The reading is 10 °C
